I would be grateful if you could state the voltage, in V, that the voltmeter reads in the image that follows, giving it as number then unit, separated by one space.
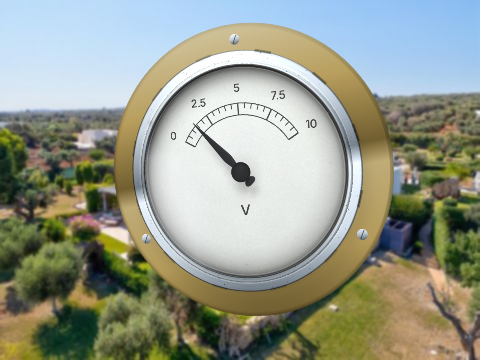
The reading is 1.5 V
